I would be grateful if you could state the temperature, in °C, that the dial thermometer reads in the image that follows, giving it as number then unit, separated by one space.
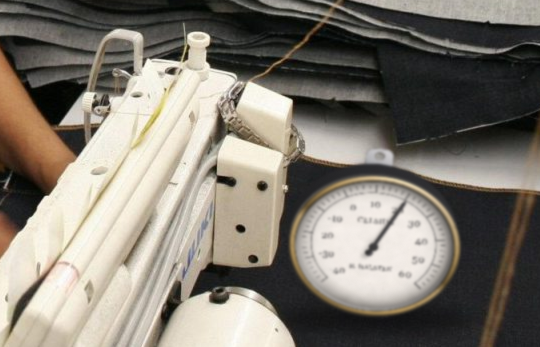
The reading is 20 °C
